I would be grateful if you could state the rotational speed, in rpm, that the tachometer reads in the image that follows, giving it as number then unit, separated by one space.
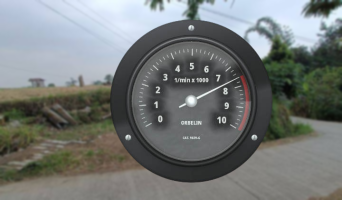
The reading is 7600 rpm
